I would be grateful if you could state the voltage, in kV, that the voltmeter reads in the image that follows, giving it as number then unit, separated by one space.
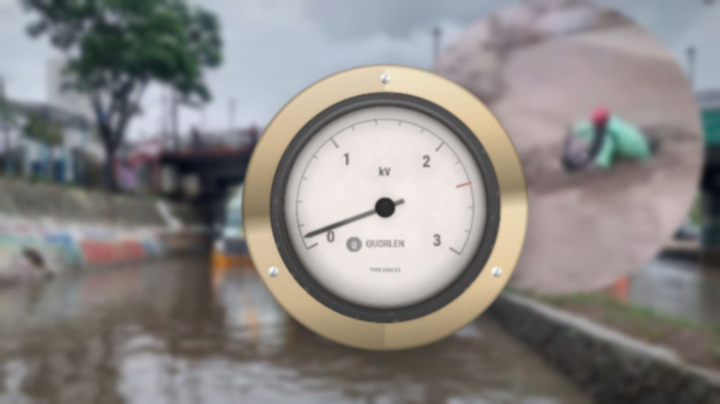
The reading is 0.1 kV
